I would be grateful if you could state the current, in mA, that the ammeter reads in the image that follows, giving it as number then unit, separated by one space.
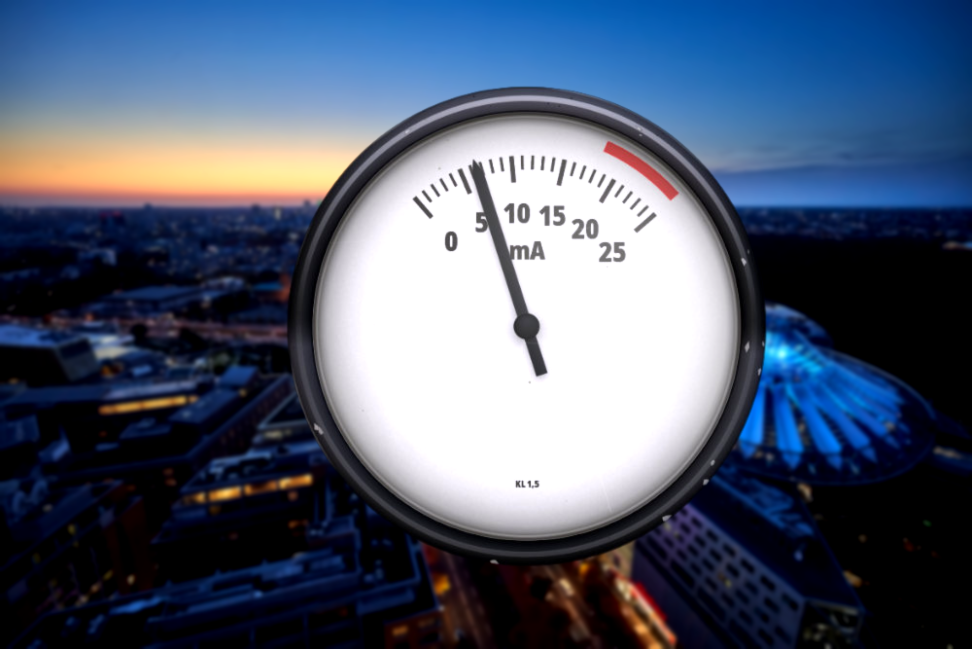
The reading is 6.5 mA
